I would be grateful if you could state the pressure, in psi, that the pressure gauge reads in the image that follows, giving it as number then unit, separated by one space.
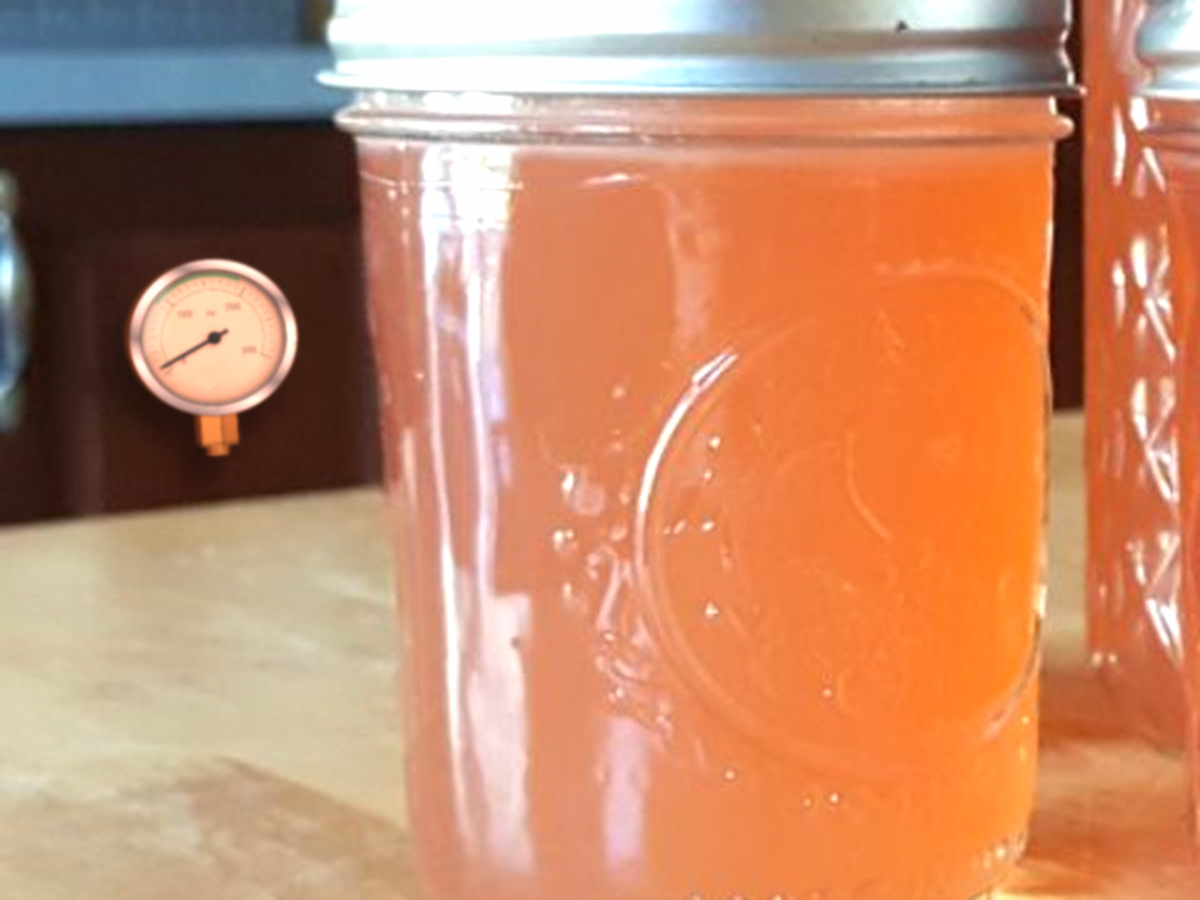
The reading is 10 psi
